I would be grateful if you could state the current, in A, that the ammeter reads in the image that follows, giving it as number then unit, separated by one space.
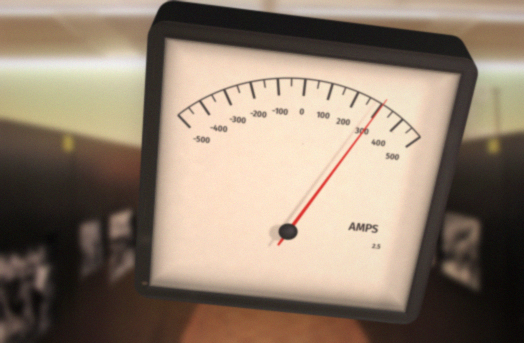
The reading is 300 A
